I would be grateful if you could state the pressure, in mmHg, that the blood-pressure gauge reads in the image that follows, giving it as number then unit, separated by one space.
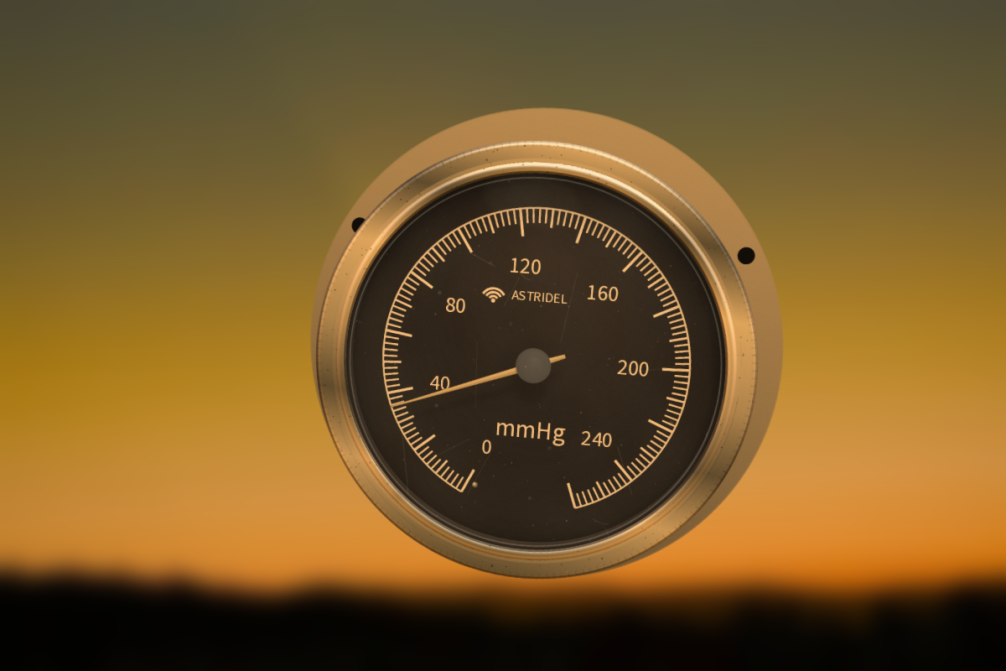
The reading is 36 mmHg
